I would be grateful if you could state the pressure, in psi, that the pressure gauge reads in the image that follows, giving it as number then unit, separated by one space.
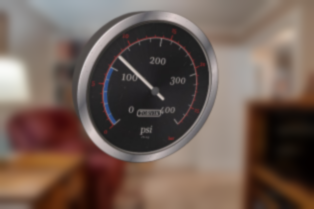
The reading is 120 psi
